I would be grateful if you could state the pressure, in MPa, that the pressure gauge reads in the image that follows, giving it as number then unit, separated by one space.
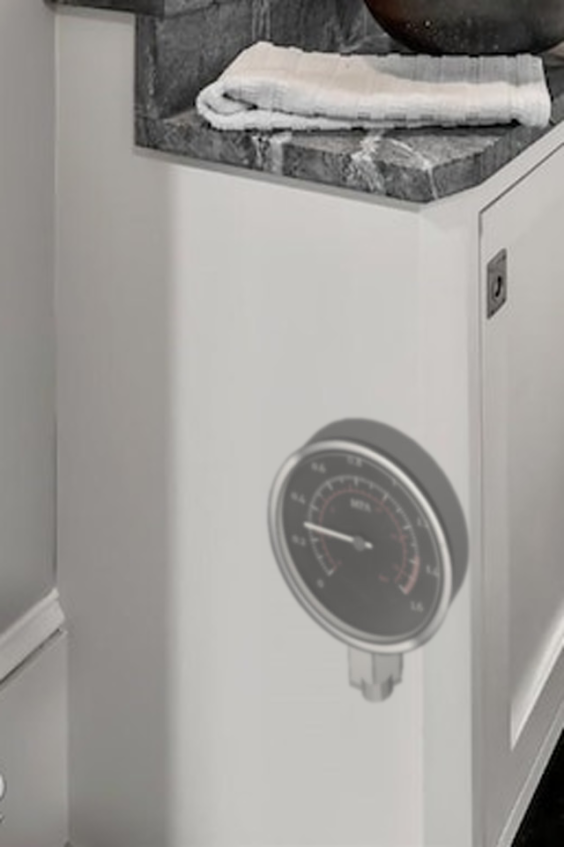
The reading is 0.3 MPa
